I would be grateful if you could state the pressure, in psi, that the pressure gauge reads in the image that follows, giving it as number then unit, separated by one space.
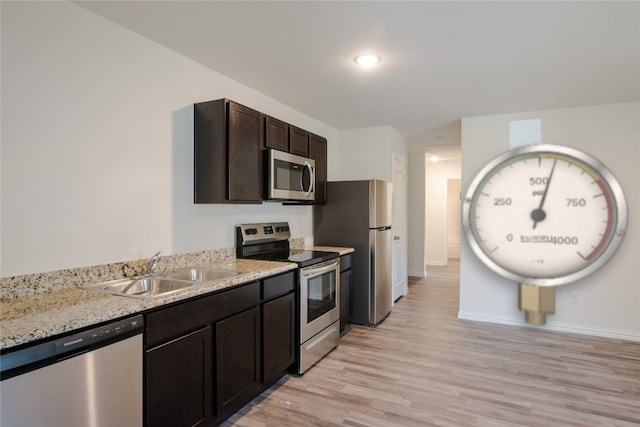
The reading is 550 psi
